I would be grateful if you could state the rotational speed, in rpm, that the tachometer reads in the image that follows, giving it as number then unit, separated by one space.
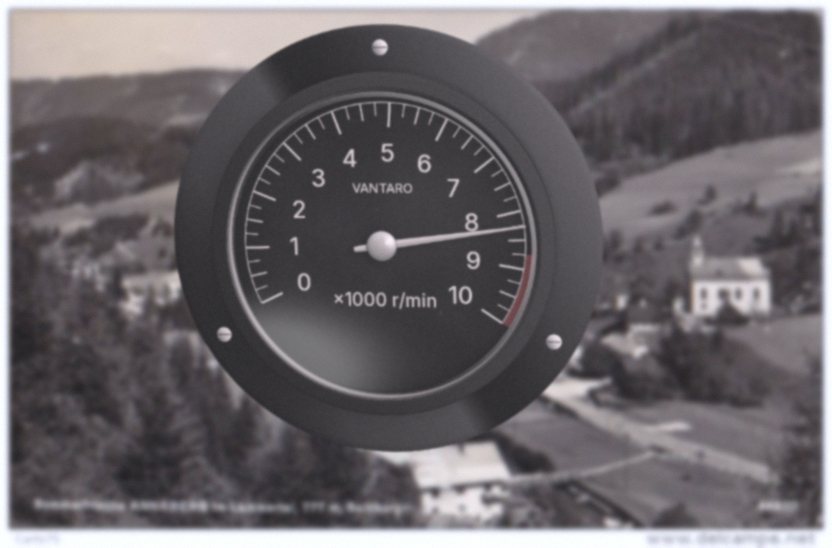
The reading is 8250 rpm
